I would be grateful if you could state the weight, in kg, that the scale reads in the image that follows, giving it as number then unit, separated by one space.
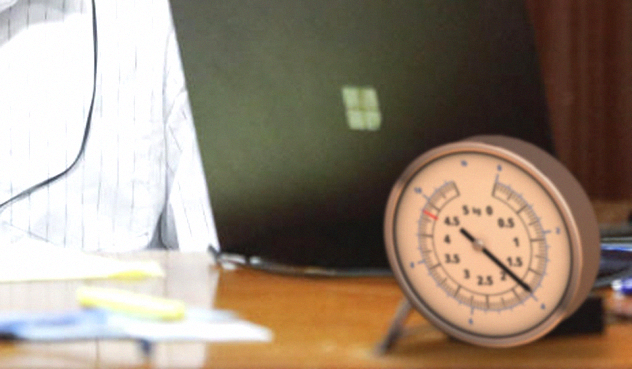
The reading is 1.75 kg
